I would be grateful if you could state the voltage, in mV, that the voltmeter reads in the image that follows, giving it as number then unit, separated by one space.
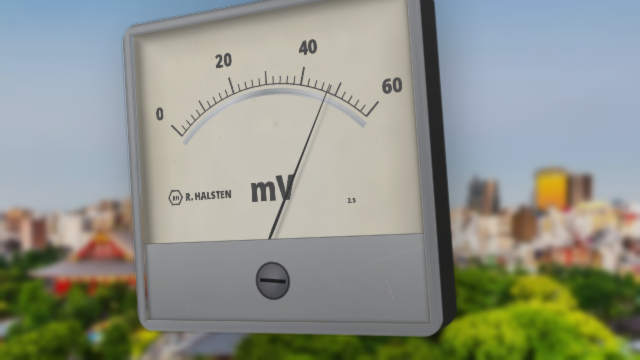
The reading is 48 mV
